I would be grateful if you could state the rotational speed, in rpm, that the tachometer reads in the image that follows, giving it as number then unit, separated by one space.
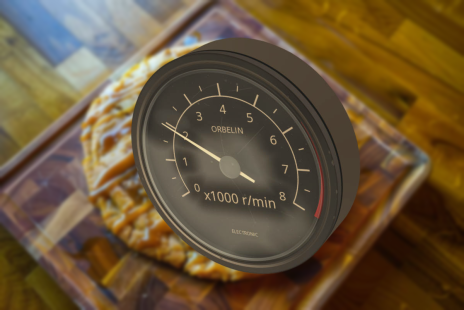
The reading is 2000 rpm
